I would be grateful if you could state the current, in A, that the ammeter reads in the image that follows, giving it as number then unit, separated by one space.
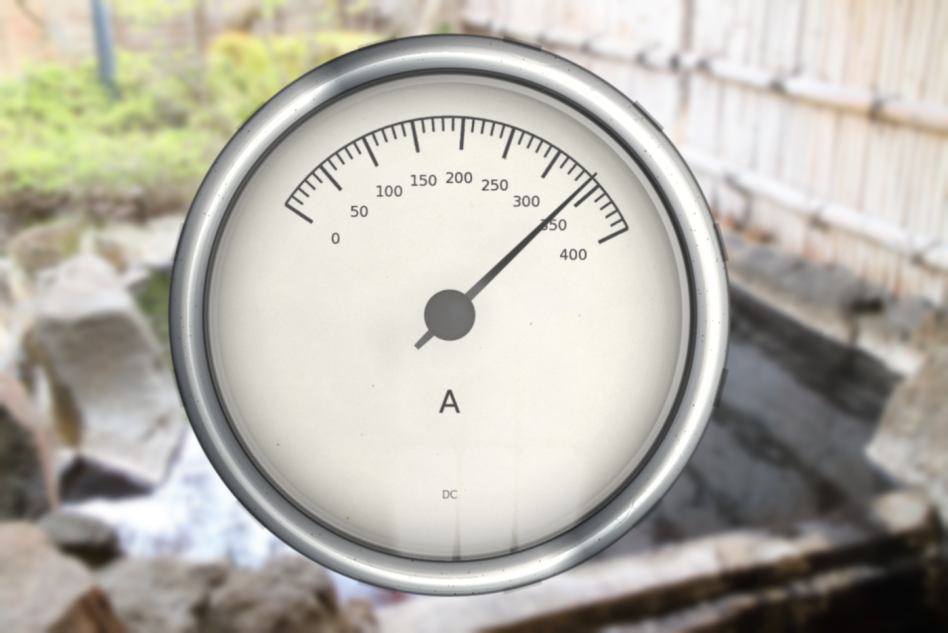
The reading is 340 A
